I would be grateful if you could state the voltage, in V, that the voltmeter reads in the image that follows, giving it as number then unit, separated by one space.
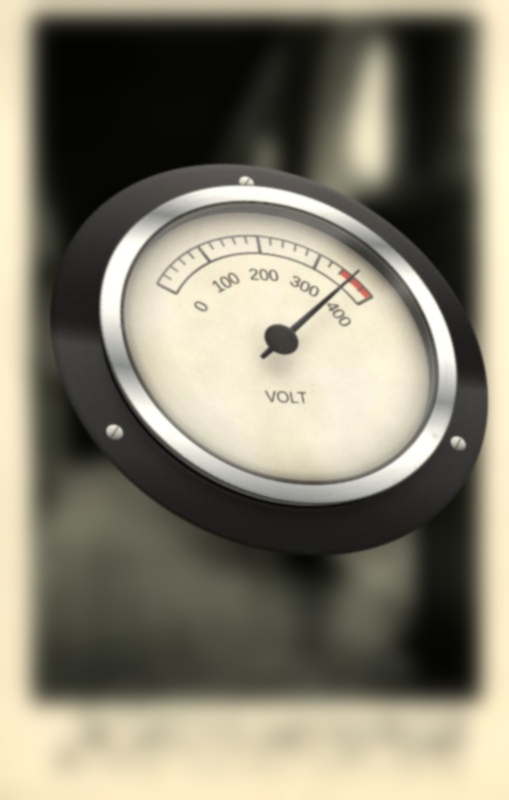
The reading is 360 V
